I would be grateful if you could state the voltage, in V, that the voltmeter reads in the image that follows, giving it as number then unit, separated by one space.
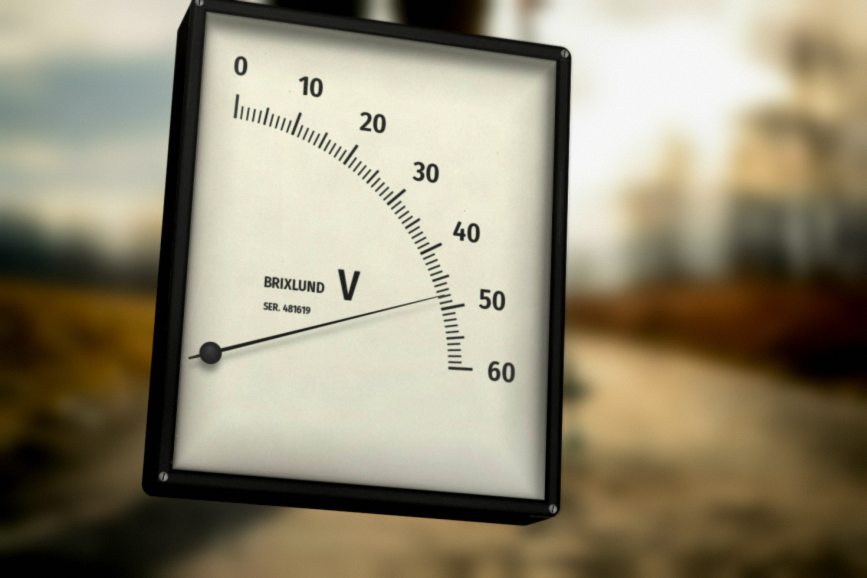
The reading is 48 V
